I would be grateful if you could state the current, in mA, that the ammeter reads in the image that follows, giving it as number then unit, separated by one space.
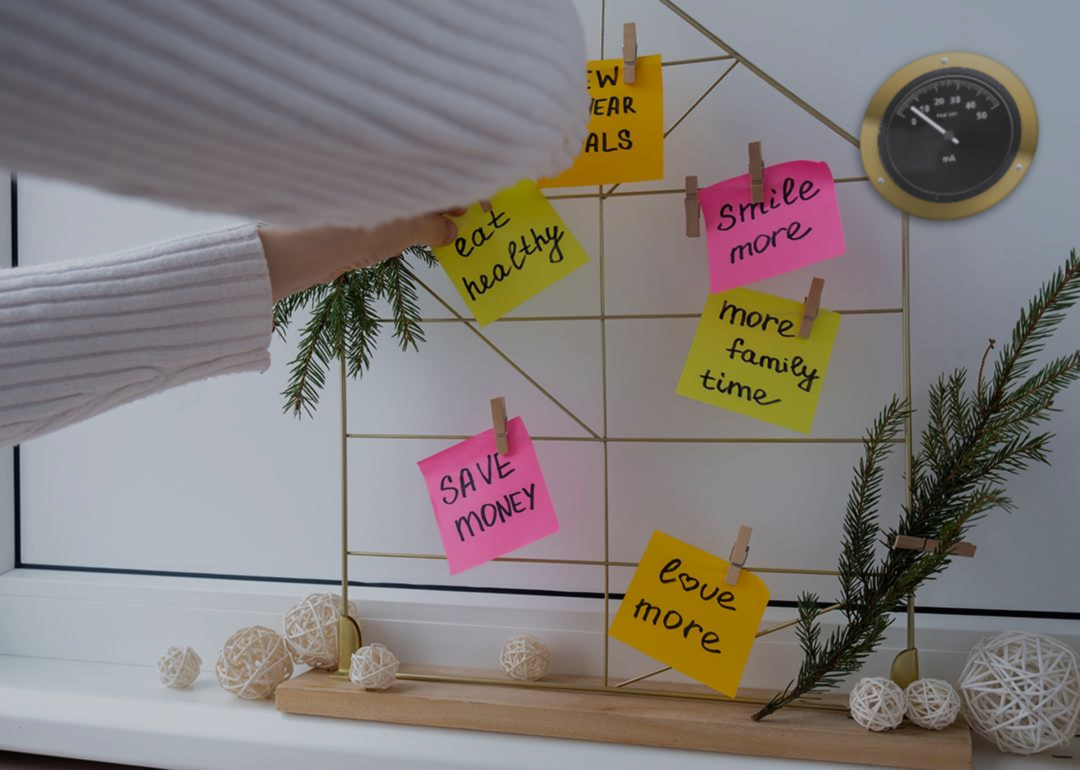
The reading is 5 mA
